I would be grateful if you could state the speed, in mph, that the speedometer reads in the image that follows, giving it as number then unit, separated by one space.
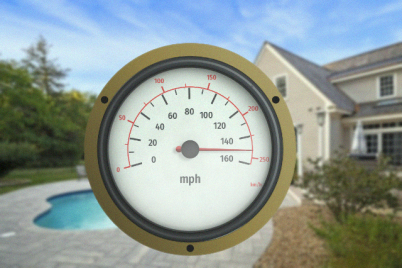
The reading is 150 mph
